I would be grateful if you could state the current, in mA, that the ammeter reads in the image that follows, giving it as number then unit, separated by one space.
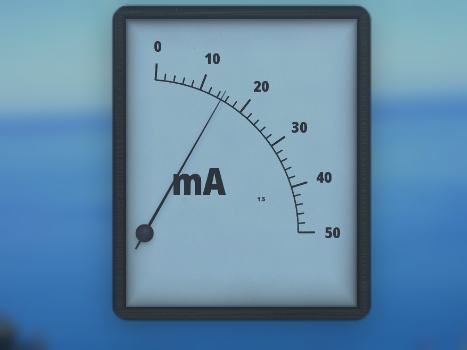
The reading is 15 mA
